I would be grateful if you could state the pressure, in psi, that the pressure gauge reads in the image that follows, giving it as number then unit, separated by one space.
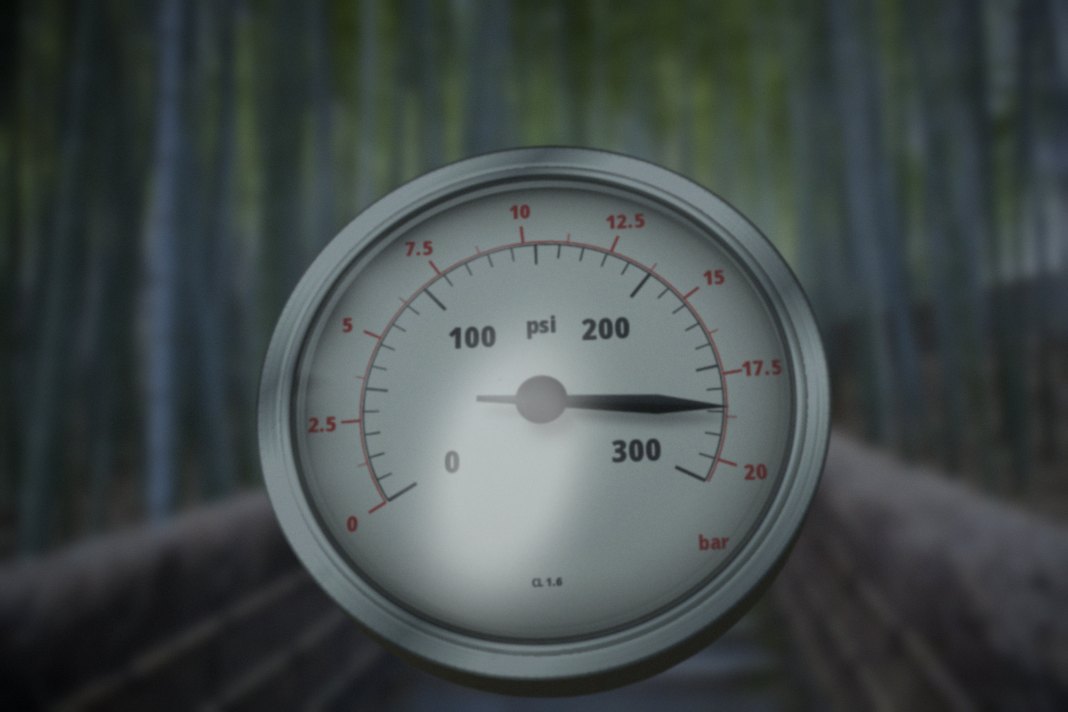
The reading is 270 psi
